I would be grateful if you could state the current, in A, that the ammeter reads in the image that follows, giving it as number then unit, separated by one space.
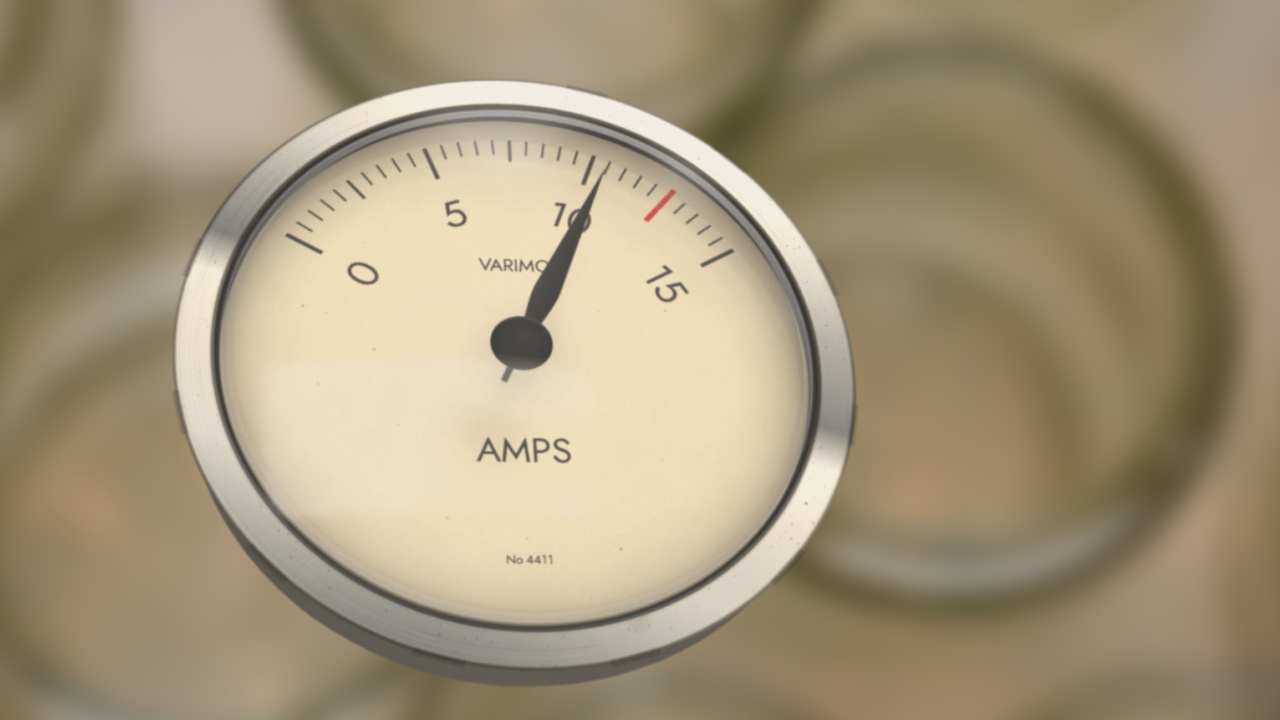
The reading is 10.5 A
